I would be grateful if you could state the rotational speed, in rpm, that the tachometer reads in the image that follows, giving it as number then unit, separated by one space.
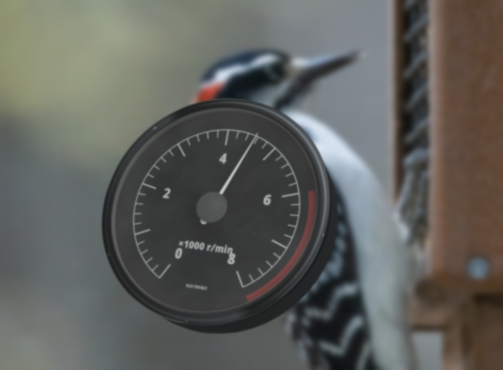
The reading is 4600 rpm
